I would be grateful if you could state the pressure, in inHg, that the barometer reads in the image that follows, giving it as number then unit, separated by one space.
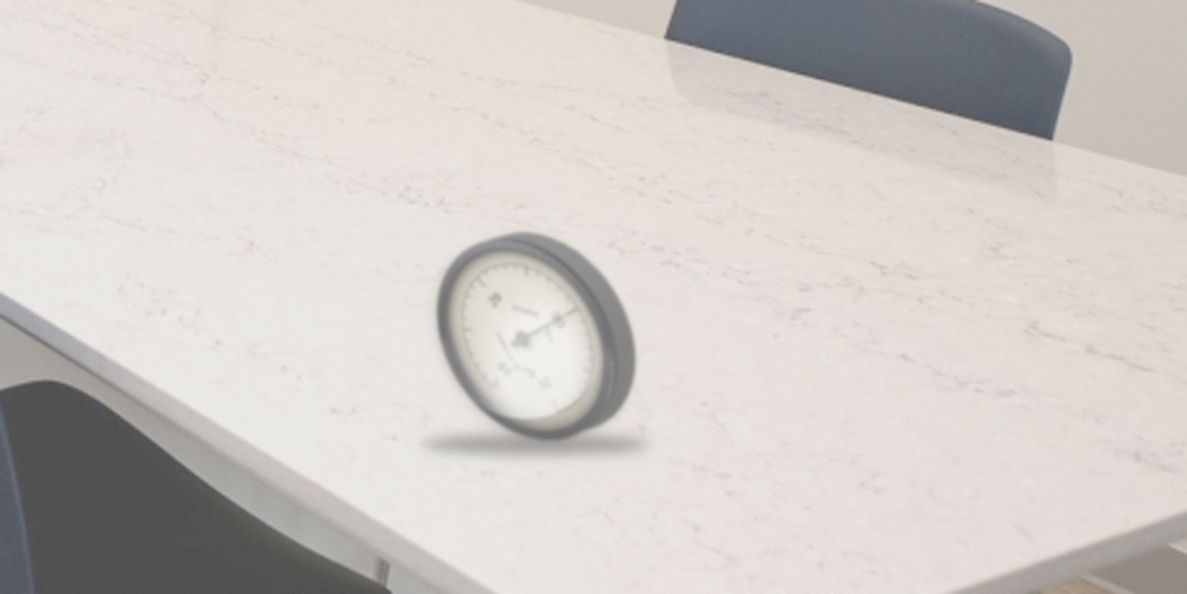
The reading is 30 inHg
